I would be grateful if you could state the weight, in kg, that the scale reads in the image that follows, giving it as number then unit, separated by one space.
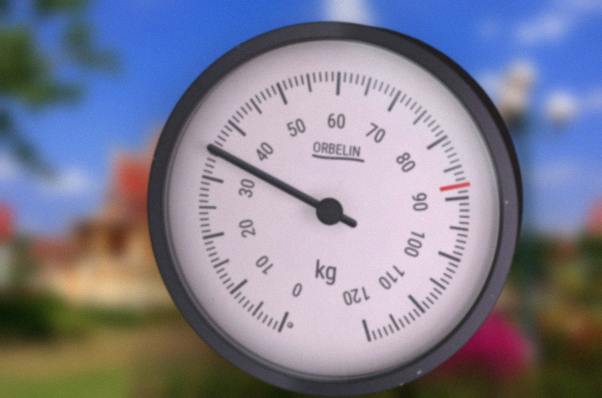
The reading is 35 kg
